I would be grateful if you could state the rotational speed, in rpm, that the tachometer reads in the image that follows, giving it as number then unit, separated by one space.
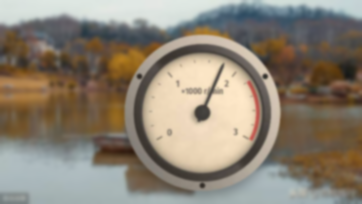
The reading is 1800 rpm
